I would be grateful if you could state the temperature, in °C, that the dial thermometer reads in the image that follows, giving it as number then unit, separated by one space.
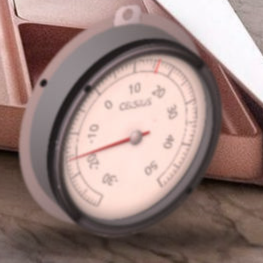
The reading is -15 °C
